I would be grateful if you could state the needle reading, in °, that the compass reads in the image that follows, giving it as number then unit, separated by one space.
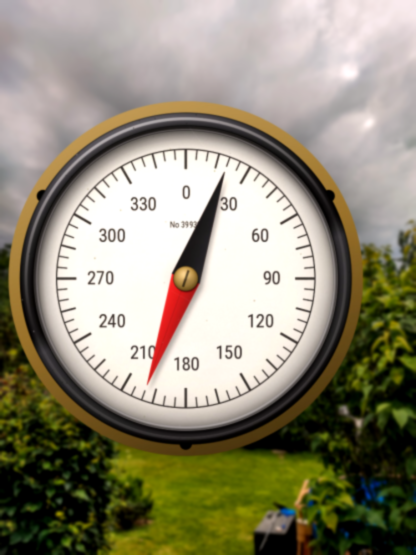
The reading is 200 °
